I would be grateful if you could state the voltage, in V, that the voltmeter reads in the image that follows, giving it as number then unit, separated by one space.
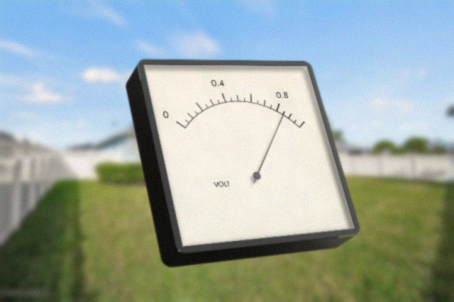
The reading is 0.85 V
